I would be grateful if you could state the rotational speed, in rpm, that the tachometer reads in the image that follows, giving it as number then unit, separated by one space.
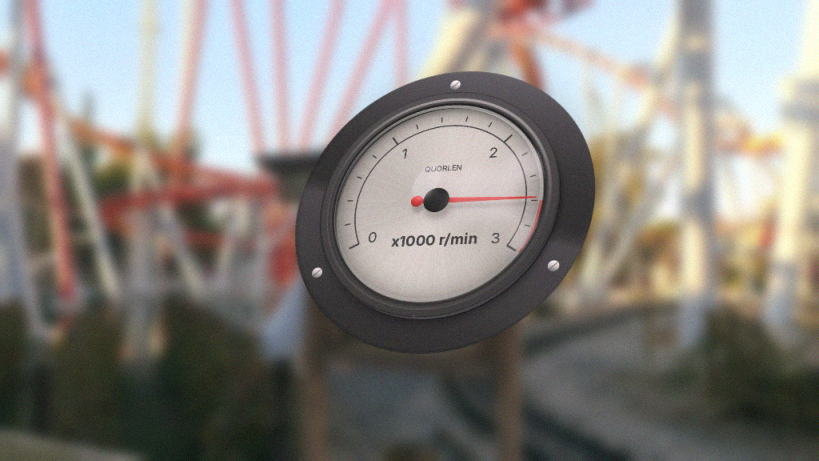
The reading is 2600 rpm
